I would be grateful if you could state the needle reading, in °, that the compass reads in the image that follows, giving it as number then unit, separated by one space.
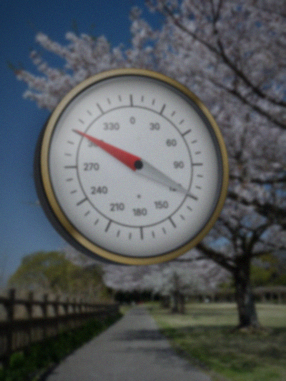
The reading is 300 °
